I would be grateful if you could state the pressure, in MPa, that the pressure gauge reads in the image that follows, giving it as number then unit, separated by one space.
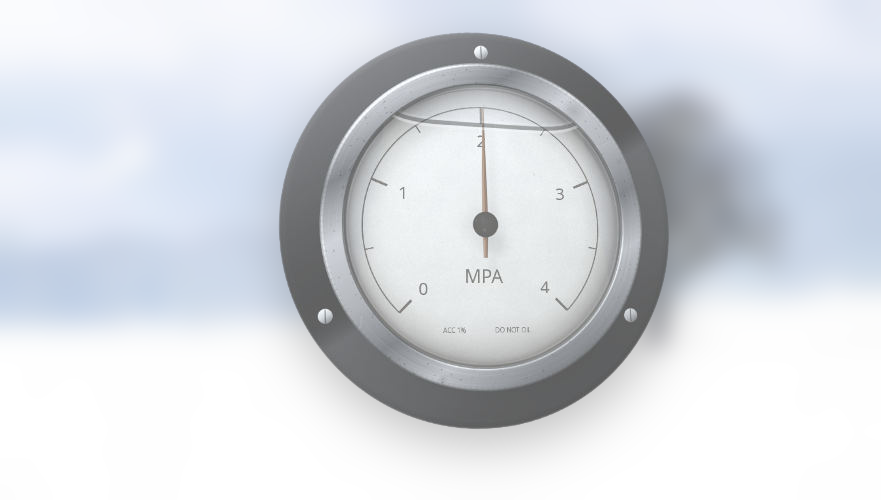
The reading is 2 MPa
